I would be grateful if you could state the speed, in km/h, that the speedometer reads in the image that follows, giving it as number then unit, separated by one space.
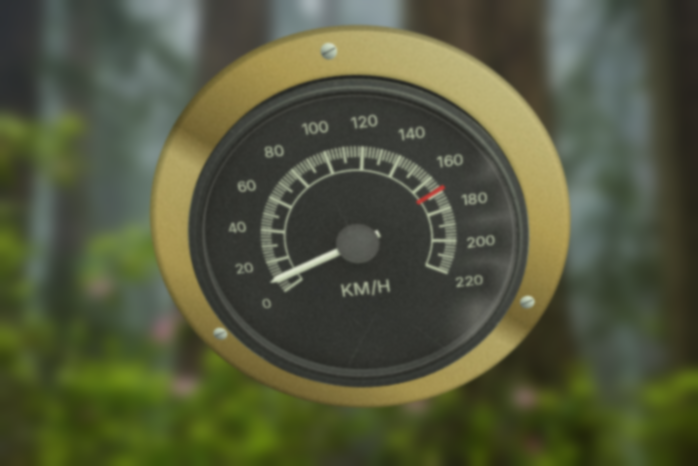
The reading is 10 km/h
